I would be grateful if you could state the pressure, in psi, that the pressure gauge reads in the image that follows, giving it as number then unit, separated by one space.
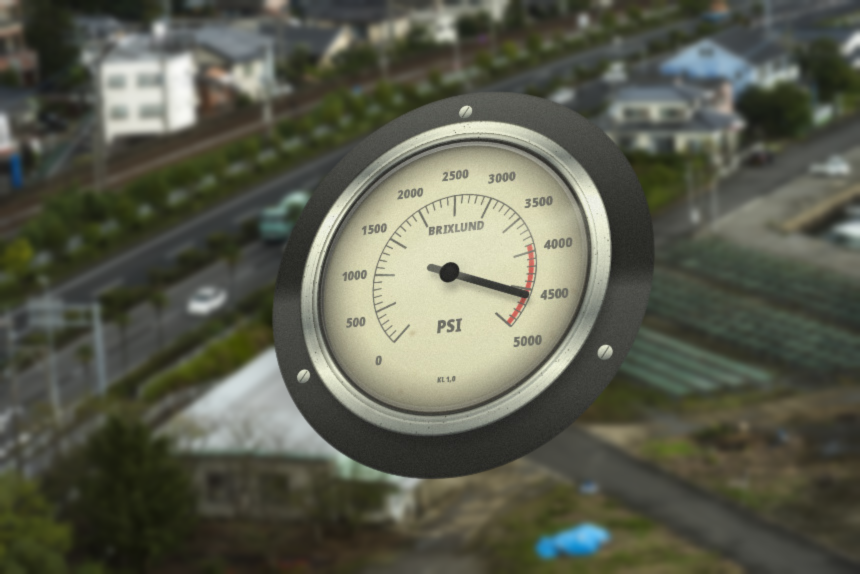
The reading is 4600 psi
